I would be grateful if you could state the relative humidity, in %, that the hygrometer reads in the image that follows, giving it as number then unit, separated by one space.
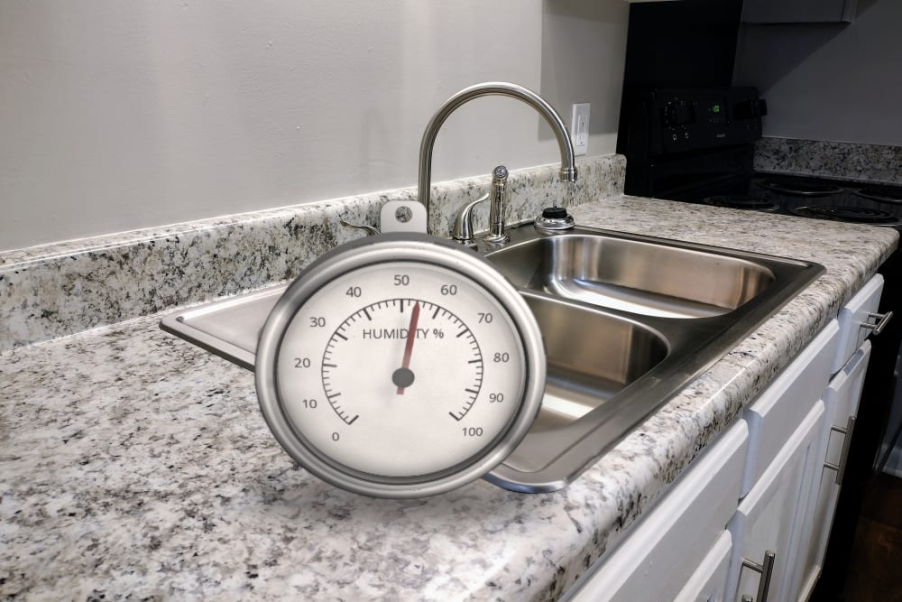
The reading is 54 %
